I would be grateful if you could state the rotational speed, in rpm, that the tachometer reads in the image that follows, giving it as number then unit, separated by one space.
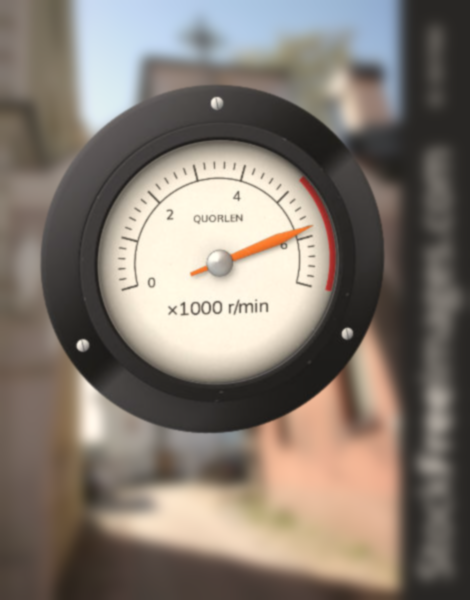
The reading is 5800 rpm
